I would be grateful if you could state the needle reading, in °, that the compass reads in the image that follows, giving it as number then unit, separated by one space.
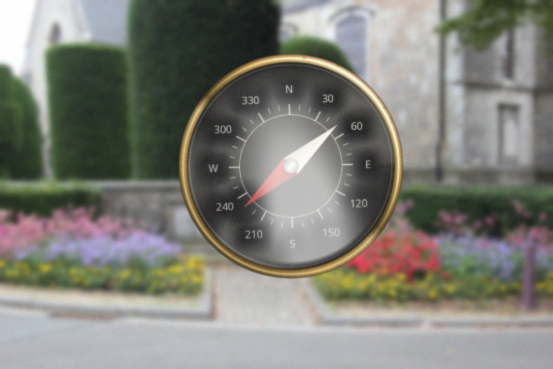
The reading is 230 °
